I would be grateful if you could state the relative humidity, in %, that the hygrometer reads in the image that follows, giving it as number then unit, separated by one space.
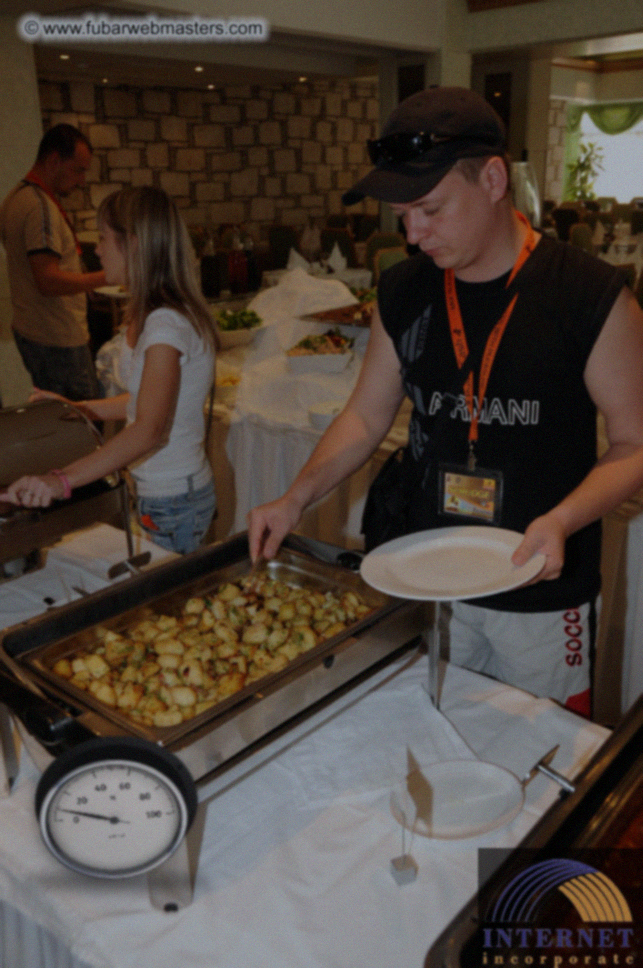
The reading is 10 %
